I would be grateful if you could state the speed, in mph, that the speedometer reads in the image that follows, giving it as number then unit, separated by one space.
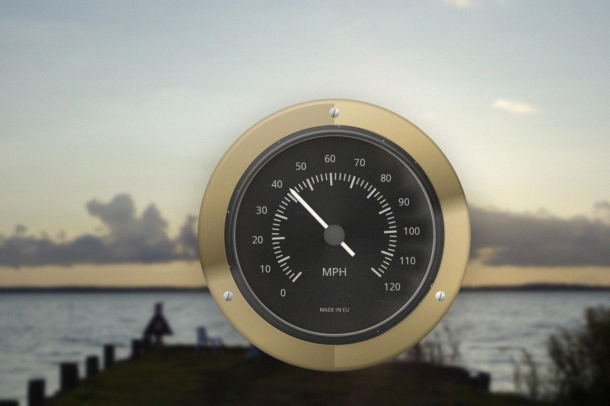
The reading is 42 mph
